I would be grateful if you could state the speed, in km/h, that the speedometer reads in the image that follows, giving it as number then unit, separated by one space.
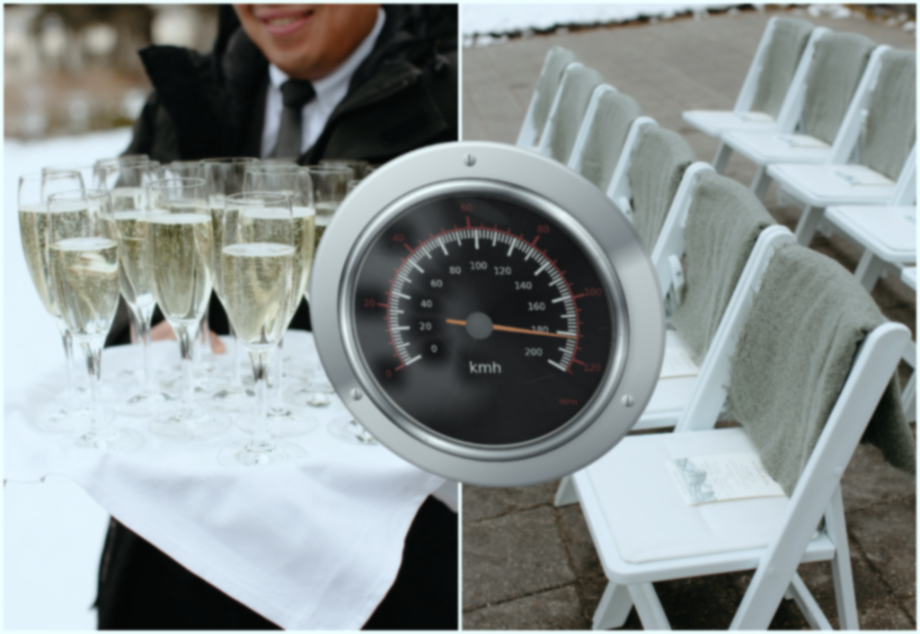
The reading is 180 km/h
